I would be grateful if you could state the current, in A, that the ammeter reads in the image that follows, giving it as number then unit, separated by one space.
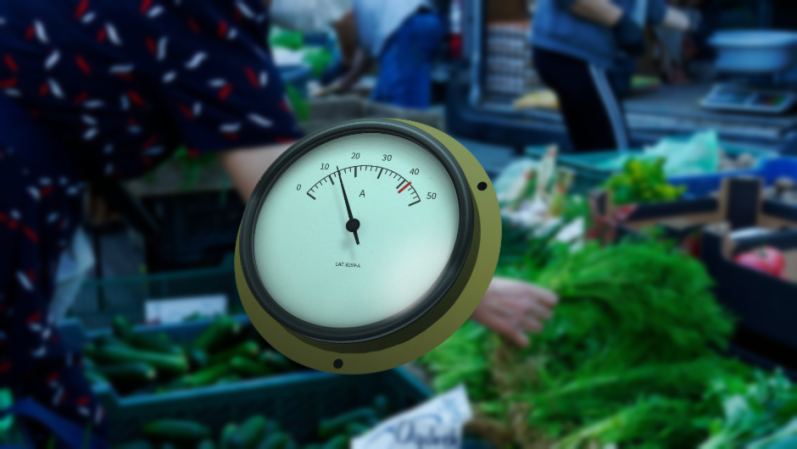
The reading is 14 A
